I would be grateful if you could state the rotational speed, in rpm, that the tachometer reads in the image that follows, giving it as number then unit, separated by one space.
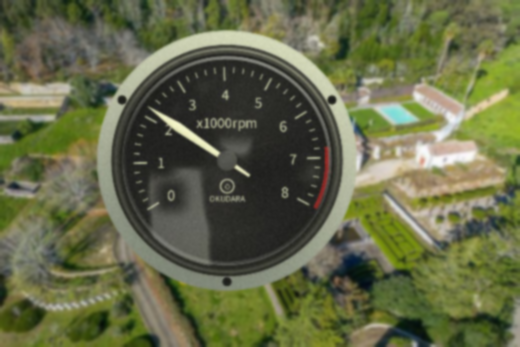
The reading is 2200 rpm
